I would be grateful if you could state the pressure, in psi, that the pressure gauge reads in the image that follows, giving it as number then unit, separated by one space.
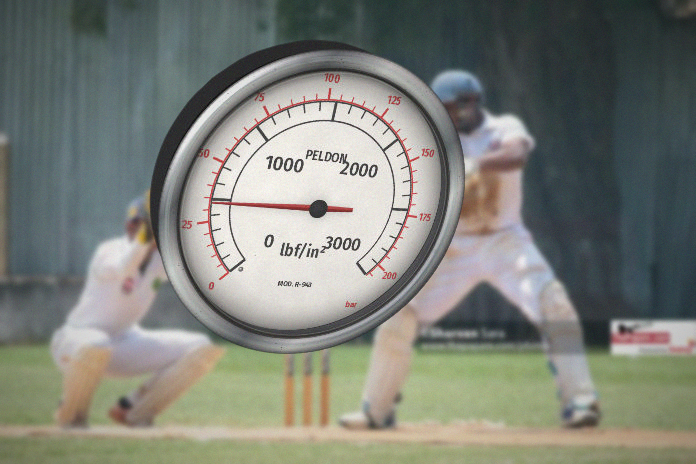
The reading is 500 psi
